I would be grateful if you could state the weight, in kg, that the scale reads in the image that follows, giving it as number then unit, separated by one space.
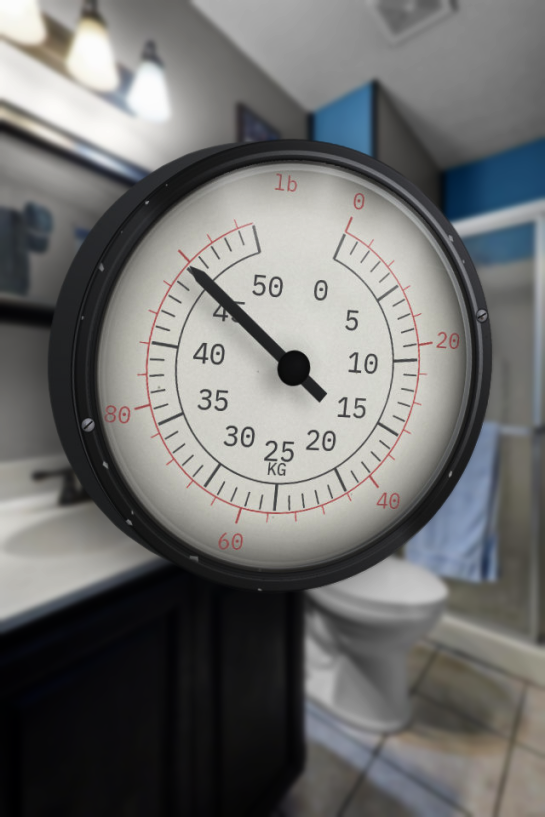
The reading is 45 kg
